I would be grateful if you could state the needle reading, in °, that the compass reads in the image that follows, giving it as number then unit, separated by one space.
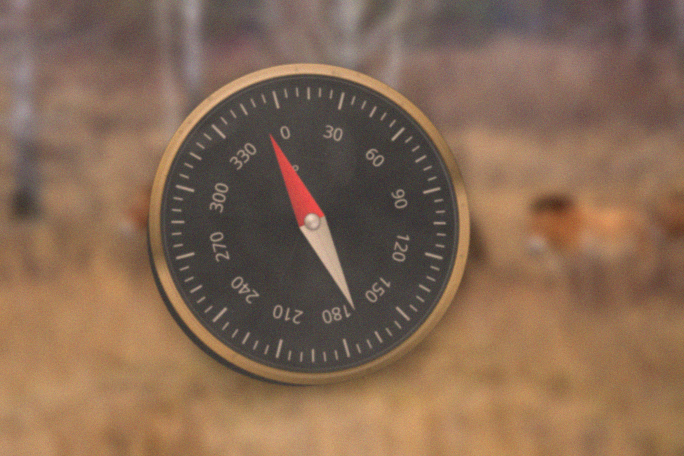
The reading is 350 °
